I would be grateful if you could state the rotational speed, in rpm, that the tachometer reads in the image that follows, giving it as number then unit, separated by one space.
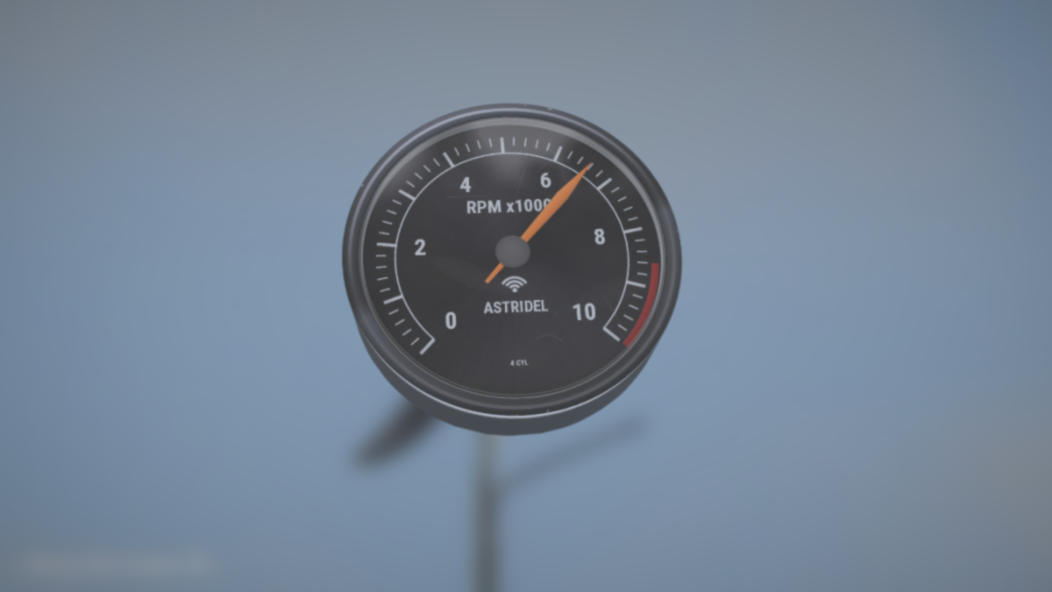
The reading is 6600 rpm
